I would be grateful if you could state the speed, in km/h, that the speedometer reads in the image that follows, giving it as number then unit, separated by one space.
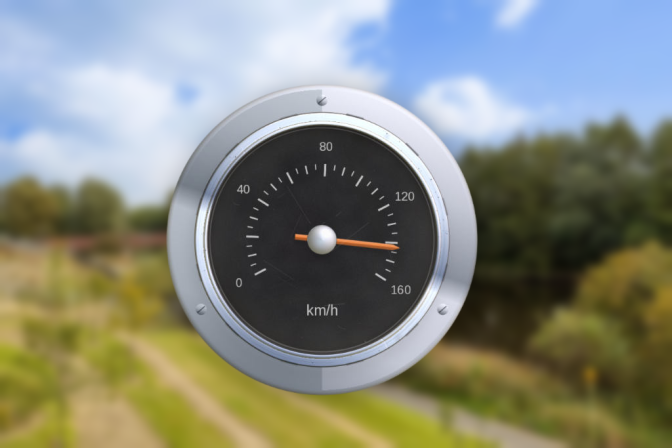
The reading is 142.5 km/h
